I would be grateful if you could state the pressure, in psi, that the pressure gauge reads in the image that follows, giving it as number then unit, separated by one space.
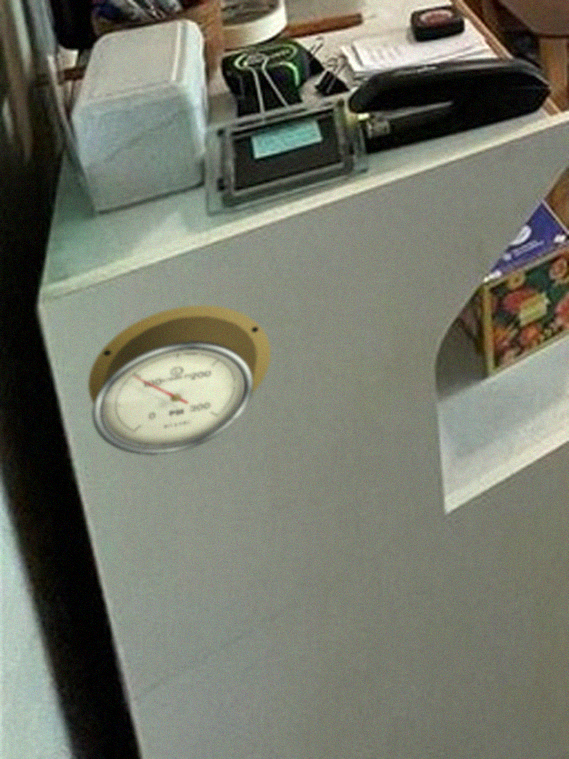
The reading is 100 psi
